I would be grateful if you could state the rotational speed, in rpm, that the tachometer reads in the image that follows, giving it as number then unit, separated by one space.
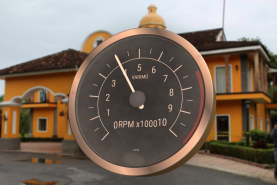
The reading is 4000 rpm
